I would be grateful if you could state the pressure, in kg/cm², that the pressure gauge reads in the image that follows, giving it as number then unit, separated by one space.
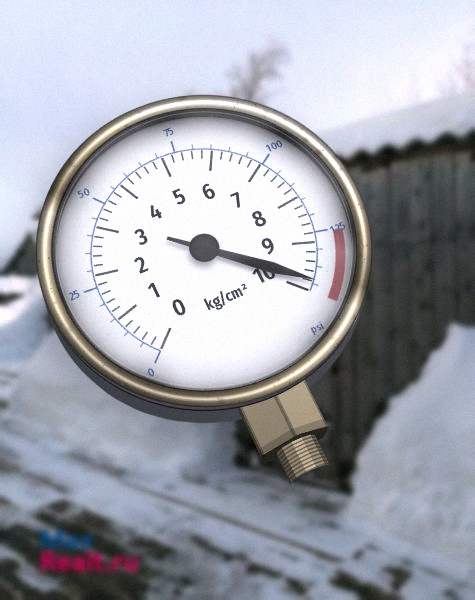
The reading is 9.8 kg/cm²
